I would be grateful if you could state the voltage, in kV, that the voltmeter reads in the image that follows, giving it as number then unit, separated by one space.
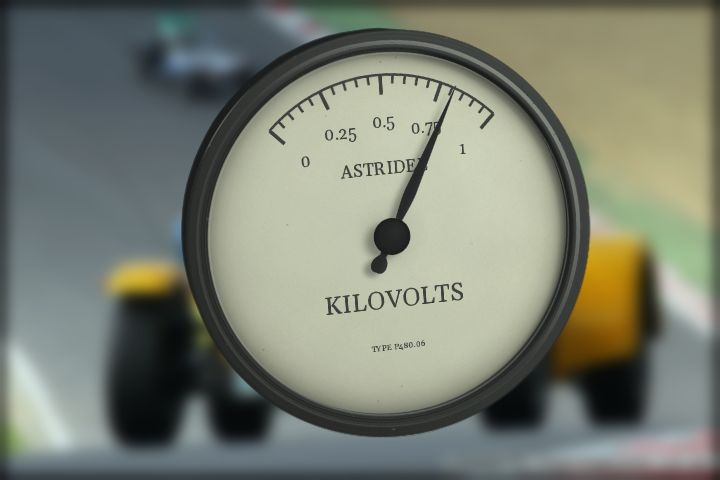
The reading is 0.8 kV
